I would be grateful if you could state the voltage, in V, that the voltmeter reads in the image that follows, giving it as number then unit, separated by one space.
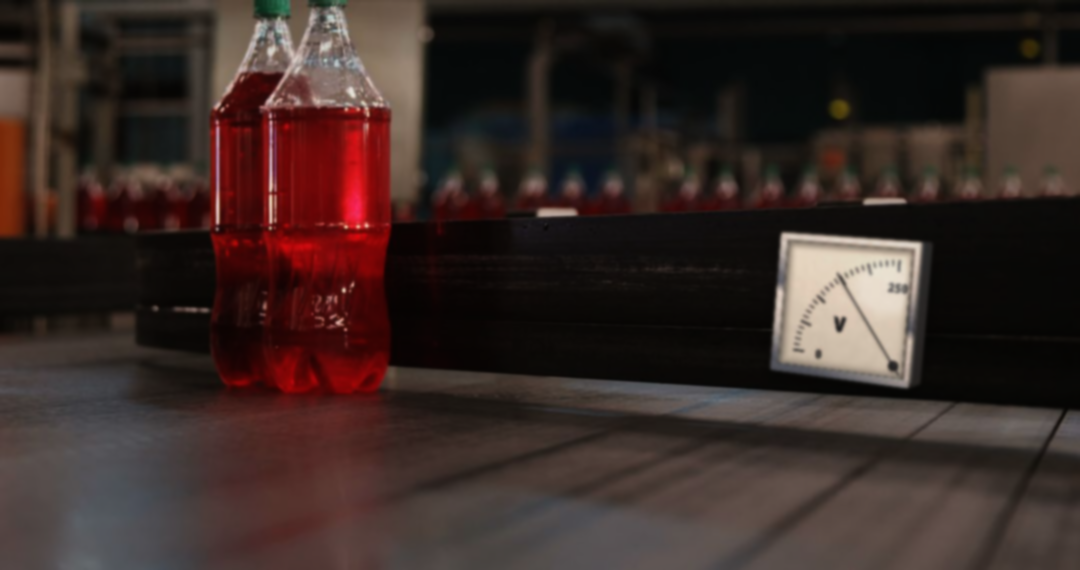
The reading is 150 V
